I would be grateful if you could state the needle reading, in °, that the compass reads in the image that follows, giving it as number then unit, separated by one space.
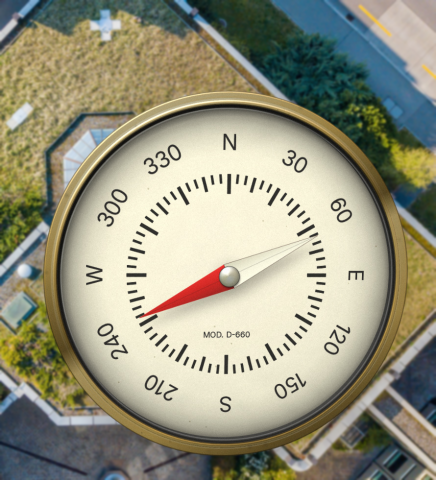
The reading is 245 °
